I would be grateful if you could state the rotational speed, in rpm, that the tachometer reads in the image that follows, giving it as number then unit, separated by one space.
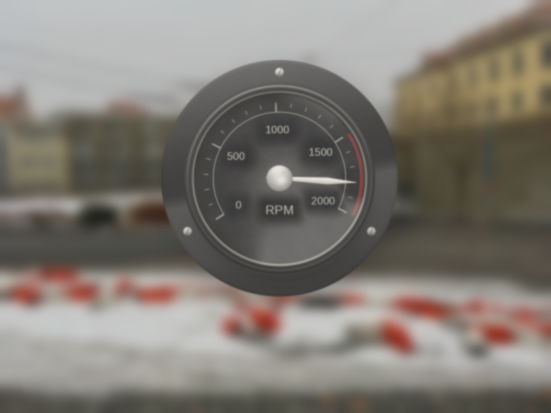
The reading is 1800 rpm
